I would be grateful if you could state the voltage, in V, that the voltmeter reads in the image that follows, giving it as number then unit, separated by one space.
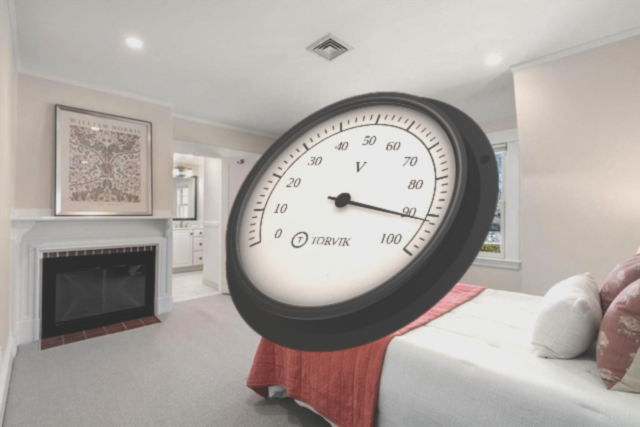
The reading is 92 V
